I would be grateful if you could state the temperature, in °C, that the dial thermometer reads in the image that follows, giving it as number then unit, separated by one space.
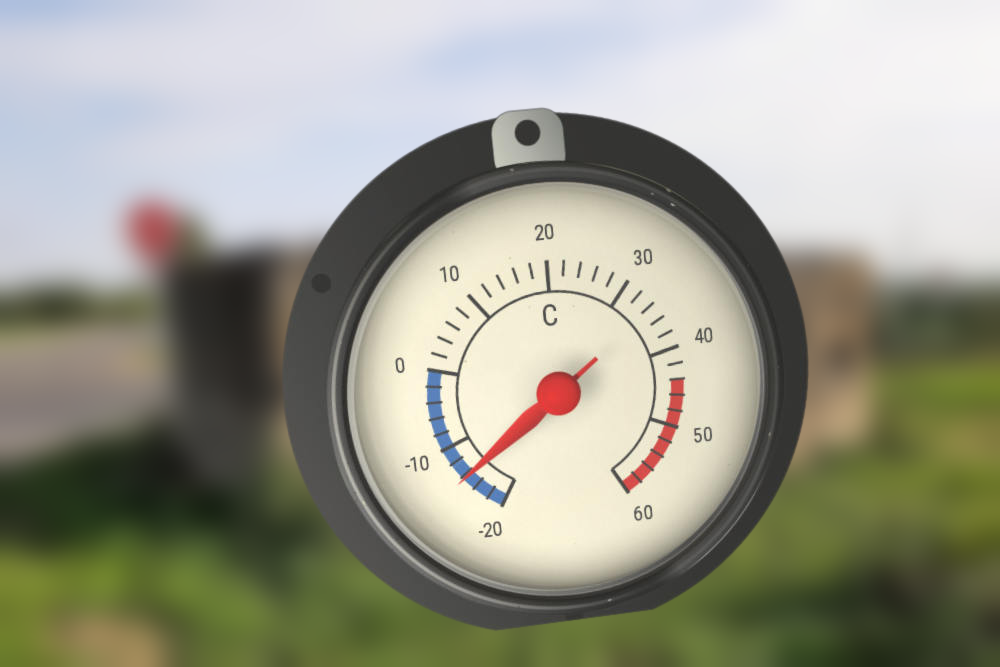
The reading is -14 °C
